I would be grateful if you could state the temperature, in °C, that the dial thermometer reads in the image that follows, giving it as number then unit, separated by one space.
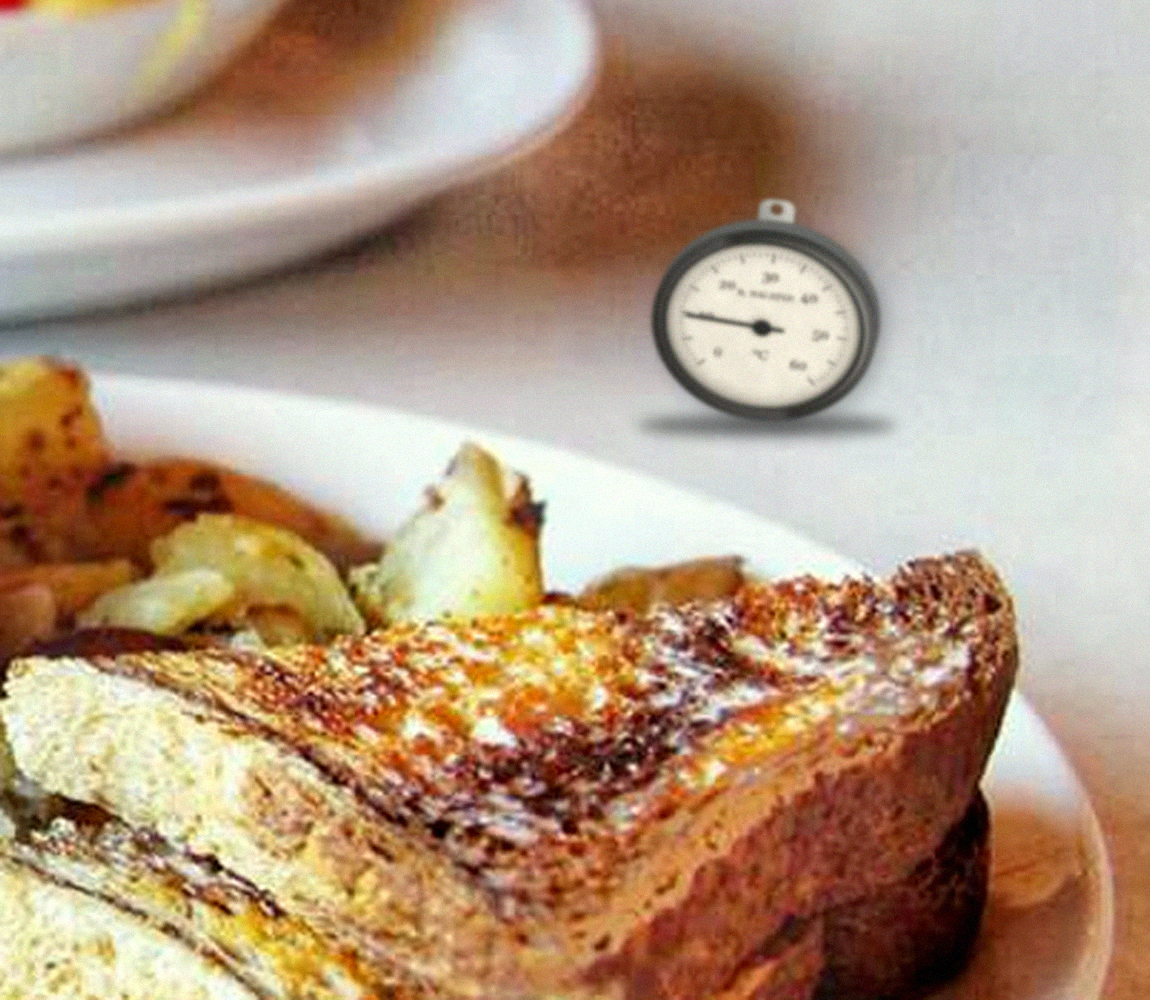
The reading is 10 °C
